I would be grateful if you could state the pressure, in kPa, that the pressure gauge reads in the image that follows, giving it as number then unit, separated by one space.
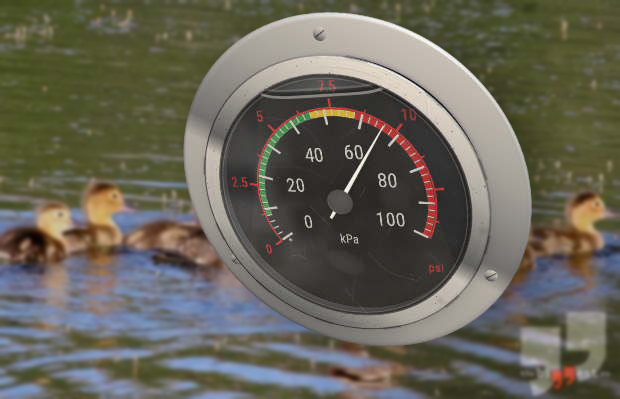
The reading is 66 kPa
